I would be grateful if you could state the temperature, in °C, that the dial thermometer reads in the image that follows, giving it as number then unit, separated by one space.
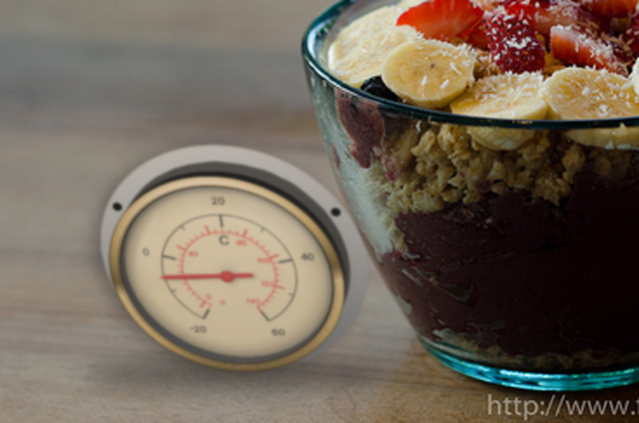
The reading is -5 °C
